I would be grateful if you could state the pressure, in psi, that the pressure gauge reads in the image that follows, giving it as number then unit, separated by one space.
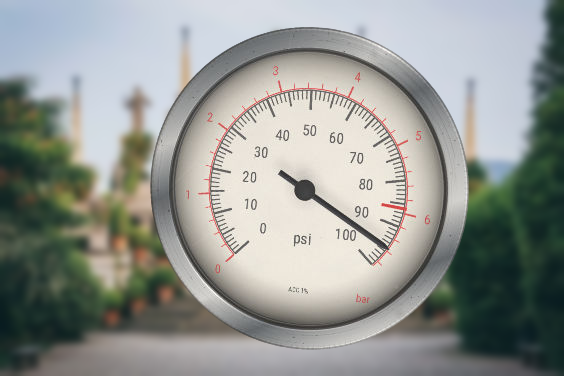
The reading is 95 psi
